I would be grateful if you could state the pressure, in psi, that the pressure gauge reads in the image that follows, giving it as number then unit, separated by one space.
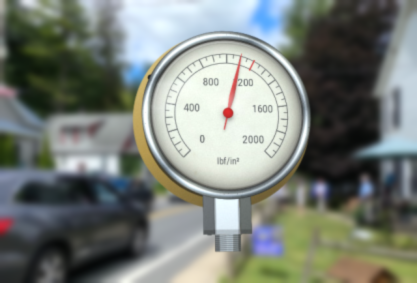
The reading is 1100 psi
